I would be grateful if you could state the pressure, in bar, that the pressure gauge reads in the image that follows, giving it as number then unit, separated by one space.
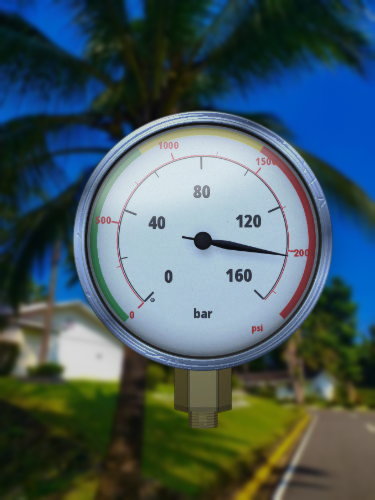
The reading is 140 bar
